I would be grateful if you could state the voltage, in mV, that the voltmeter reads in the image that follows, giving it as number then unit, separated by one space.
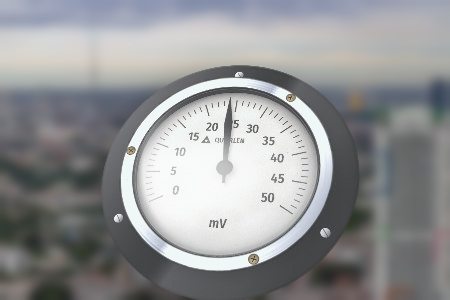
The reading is 24 mV
